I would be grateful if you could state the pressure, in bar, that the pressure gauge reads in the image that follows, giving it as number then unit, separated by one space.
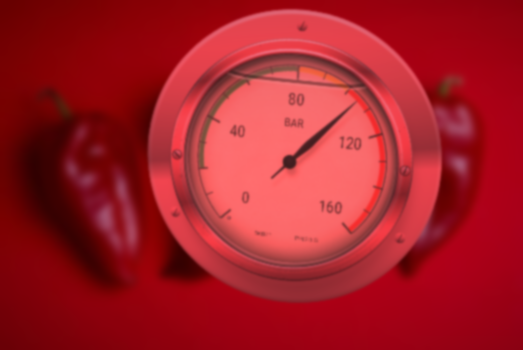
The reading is 105 bar
